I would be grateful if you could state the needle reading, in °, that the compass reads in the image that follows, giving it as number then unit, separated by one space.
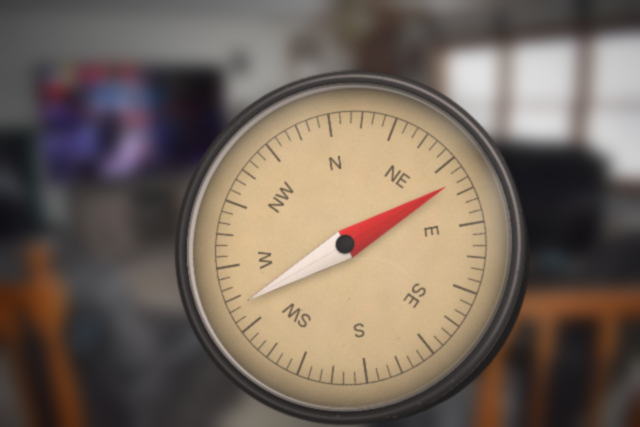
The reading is 70 °
